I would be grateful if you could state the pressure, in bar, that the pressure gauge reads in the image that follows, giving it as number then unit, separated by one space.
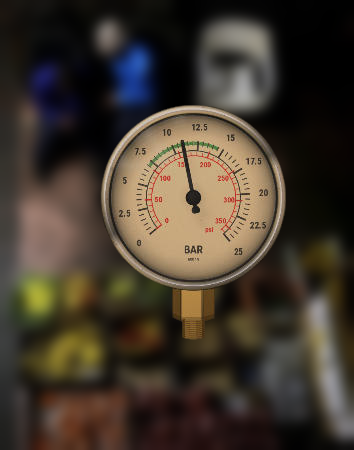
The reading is 11 bar
